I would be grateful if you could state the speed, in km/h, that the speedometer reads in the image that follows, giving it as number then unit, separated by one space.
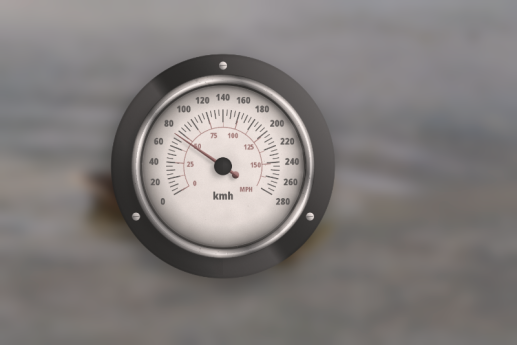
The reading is 75 km/h
